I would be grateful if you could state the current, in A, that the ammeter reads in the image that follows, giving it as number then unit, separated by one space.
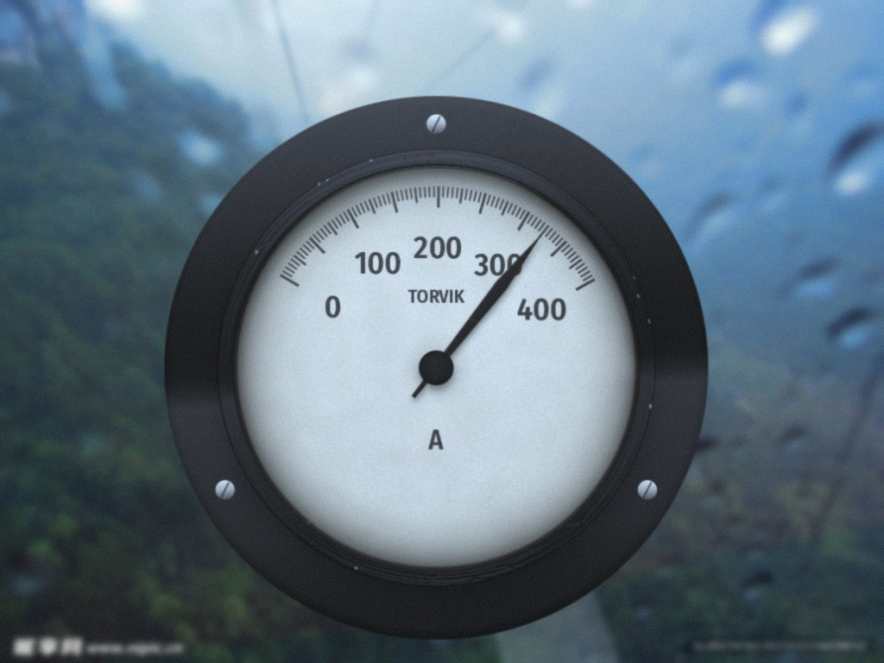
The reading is 325 A
